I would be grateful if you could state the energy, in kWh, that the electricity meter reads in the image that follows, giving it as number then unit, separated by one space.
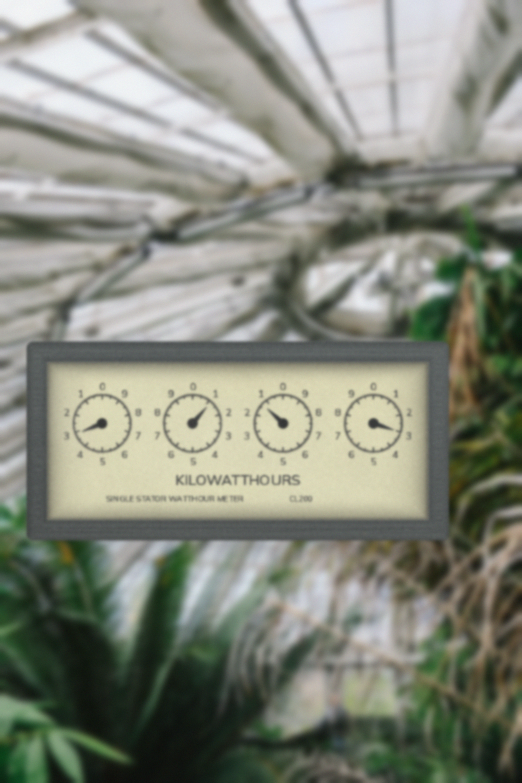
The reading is 3113 kWh
